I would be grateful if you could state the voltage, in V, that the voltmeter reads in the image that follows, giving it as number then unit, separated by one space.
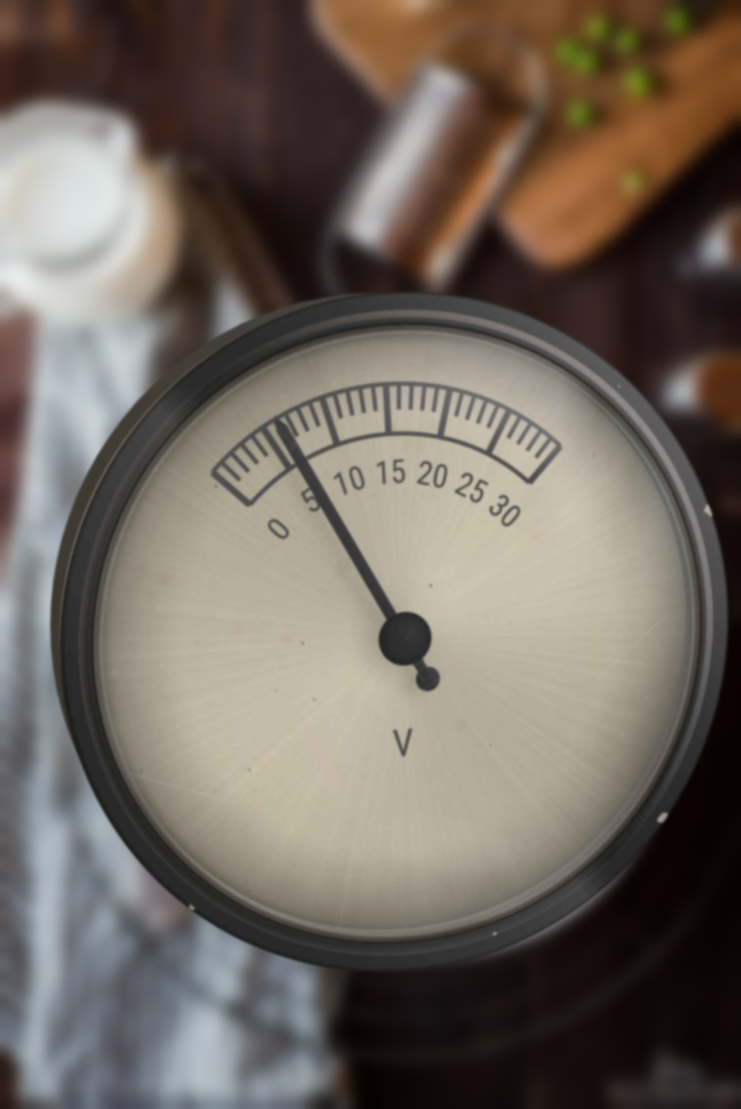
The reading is 6 V
